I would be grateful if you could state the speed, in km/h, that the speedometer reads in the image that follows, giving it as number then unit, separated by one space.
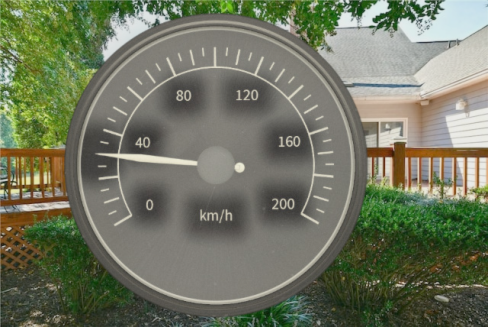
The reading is 30 km/h
